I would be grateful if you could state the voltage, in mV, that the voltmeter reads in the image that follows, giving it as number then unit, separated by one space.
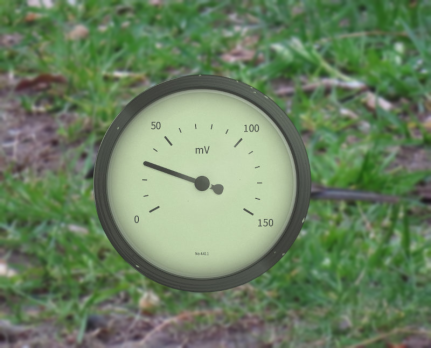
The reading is 30 mV
